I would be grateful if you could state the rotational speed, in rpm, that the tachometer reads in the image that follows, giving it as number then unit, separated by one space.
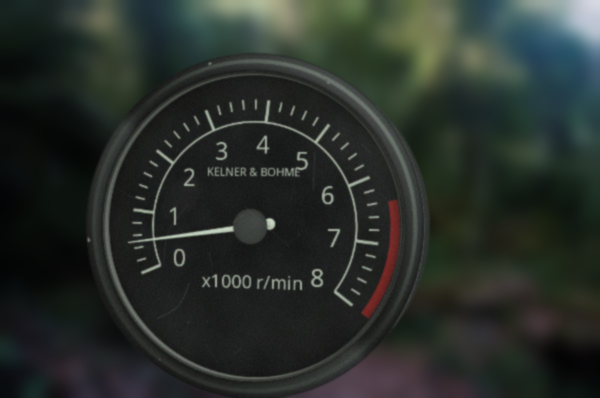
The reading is 500 rpm
